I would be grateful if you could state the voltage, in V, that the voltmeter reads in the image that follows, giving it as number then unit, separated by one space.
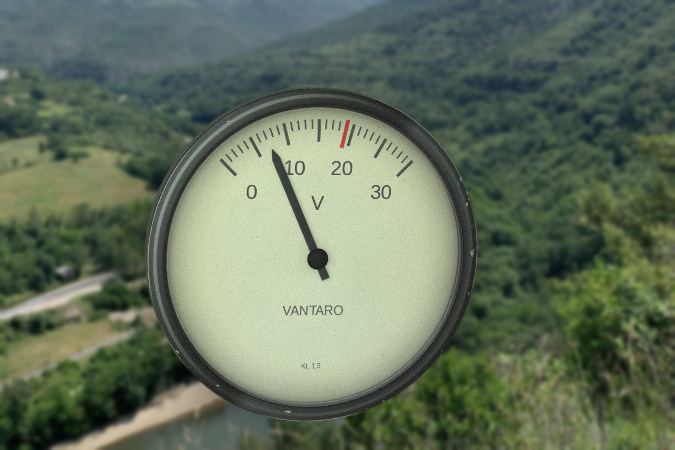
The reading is 7 V
